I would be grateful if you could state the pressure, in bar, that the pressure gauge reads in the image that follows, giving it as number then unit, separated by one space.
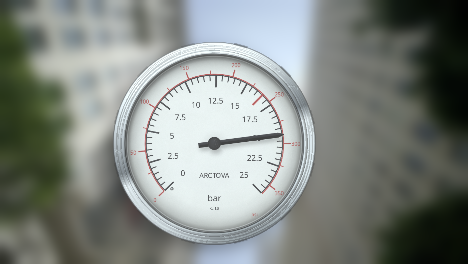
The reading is 20 bar
